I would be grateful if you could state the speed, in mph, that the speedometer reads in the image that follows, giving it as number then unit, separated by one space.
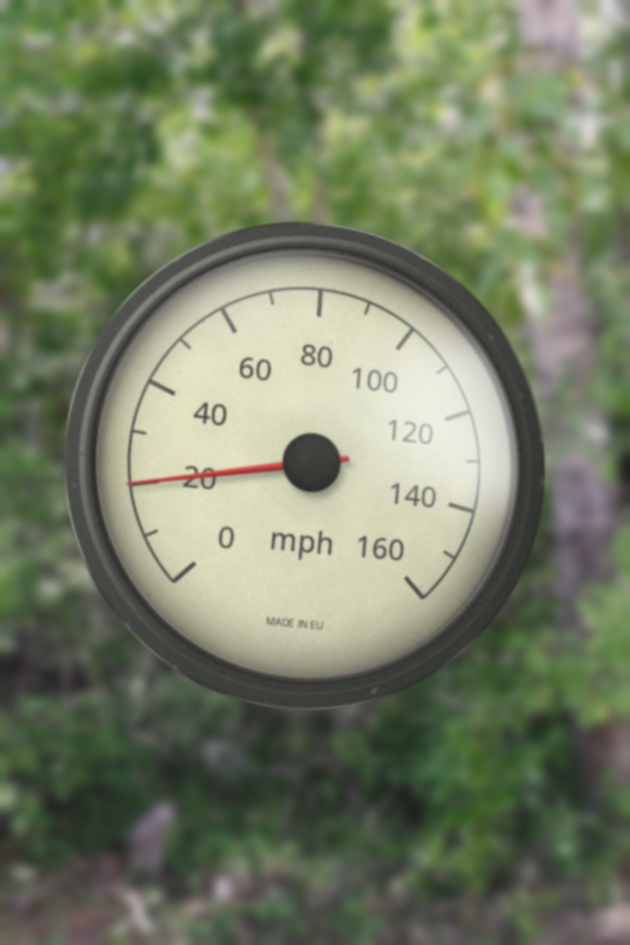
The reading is 20 mph
